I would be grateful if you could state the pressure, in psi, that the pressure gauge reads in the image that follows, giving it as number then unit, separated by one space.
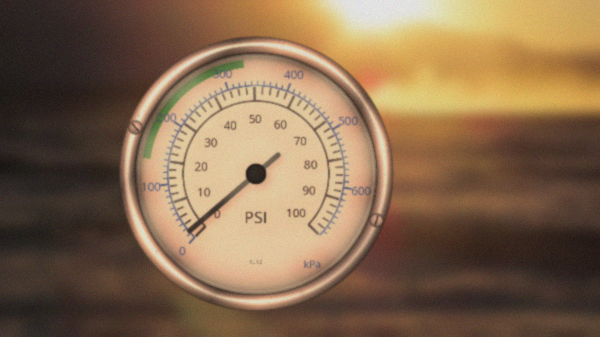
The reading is 2 psi
